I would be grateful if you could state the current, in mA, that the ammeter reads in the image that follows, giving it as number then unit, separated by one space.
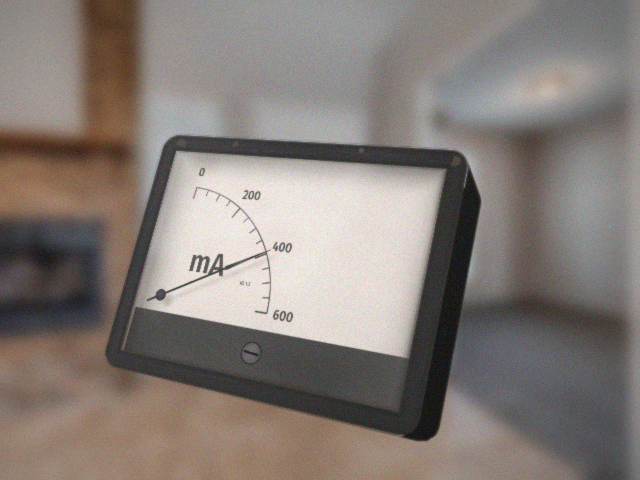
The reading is 400 mA
